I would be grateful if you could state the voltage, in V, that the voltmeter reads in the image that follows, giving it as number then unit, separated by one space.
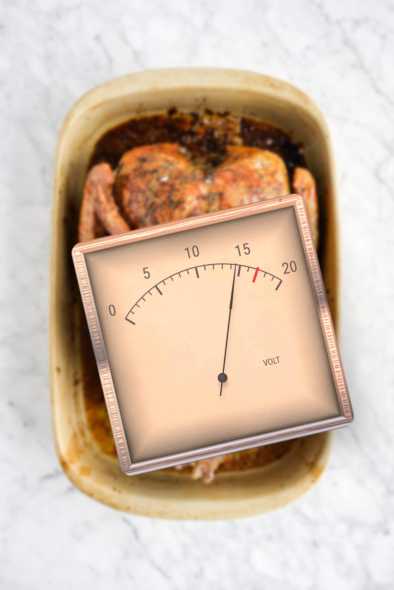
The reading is 14.5 V
